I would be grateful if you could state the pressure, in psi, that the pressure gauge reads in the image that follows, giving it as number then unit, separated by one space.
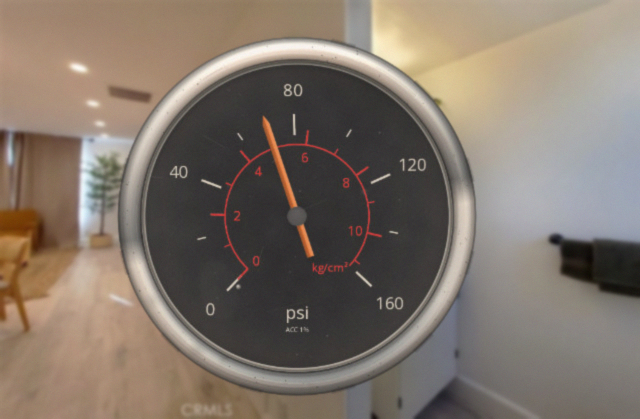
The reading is 70 psi
